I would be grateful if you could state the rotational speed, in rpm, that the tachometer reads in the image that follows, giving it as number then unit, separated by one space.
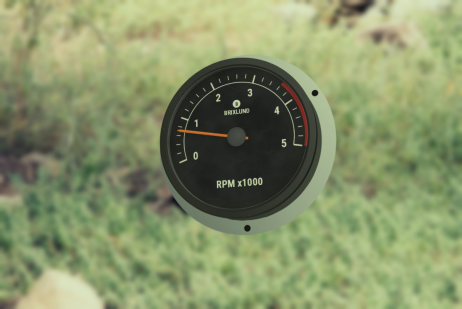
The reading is 700 rpm
